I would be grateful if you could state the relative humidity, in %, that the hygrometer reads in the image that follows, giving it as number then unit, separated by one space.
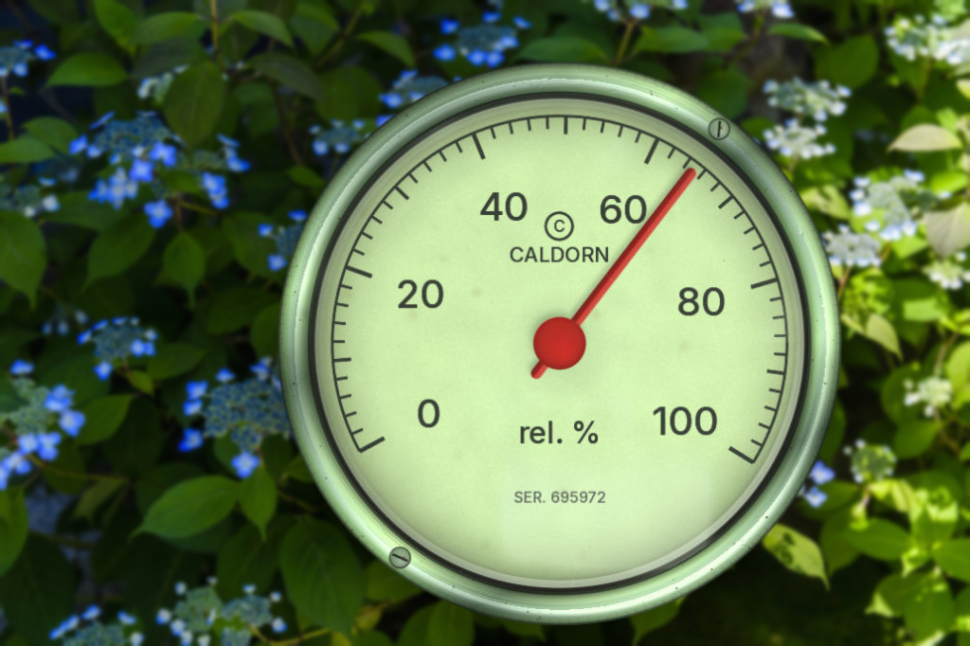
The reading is 65 %
